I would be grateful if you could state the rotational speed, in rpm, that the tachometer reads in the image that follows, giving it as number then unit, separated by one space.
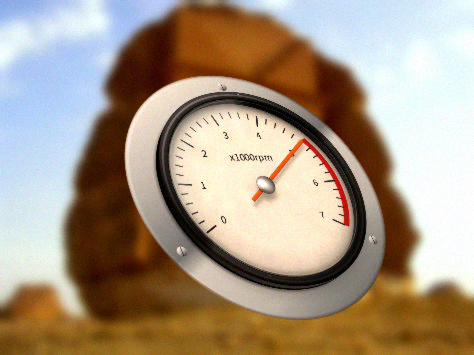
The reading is 5000 rpm
